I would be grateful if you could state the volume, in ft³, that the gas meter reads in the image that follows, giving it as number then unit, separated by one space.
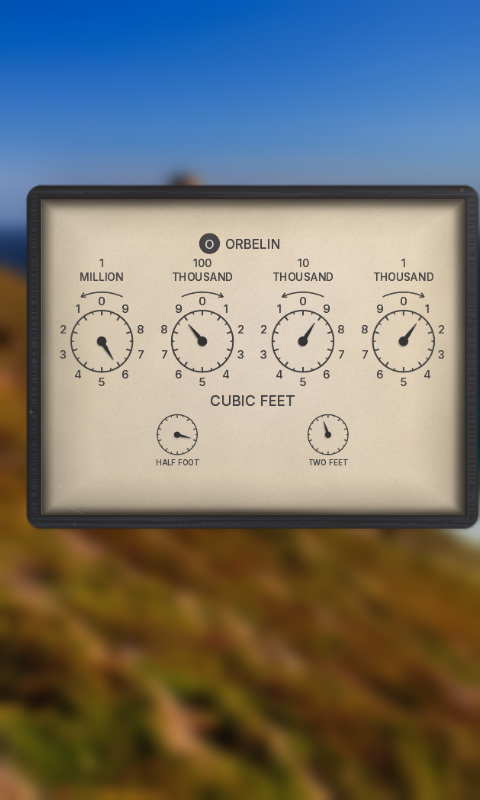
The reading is 589100 ft³
